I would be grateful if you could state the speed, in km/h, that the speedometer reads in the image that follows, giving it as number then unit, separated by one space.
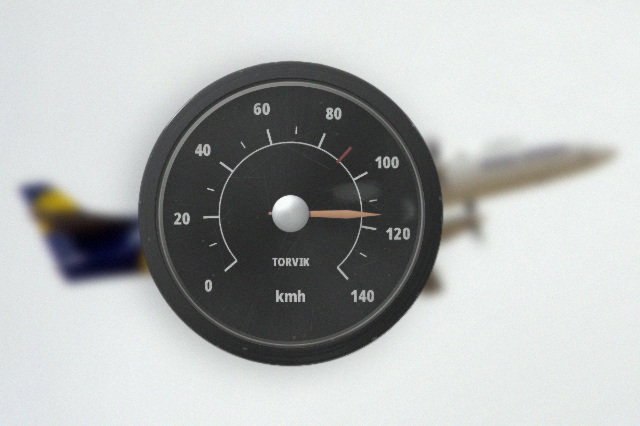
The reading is 115 km/h
